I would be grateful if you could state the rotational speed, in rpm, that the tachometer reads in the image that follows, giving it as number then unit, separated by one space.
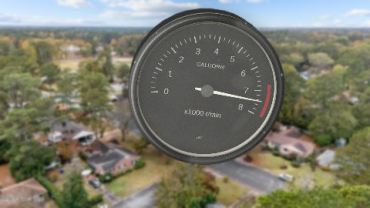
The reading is 7400 rpm
